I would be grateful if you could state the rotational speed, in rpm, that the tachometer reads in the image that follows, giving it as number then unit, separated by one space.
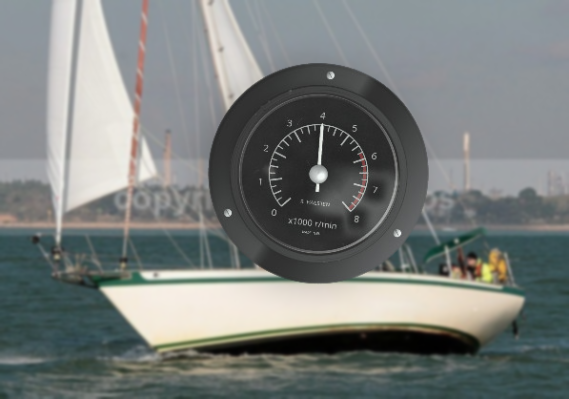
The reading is 4000 rpm
